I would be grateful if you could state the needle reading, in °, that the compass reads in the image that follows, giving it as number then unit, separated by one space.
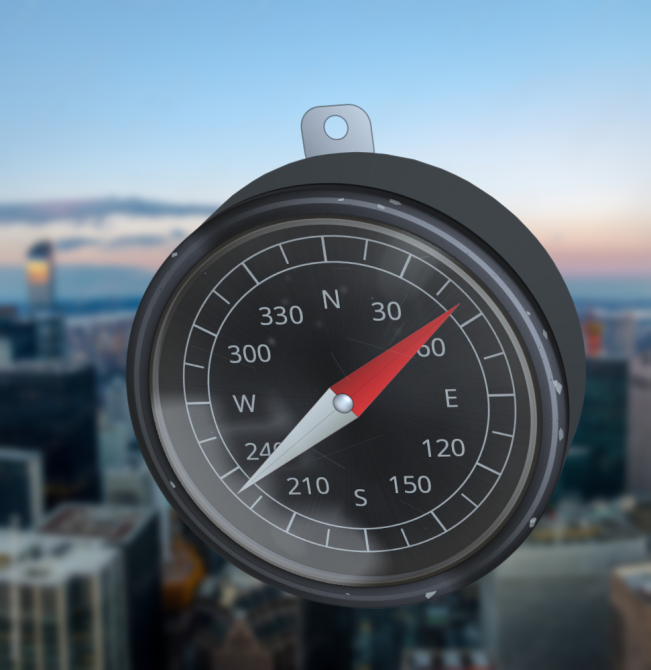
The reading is 52.5 °
